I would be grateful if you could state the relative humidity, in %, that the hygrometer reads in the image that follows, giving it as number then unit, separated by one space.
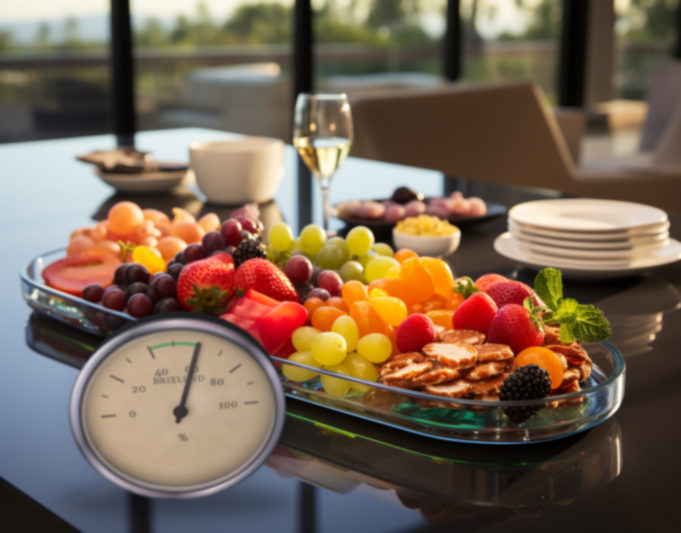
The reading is 60 %
